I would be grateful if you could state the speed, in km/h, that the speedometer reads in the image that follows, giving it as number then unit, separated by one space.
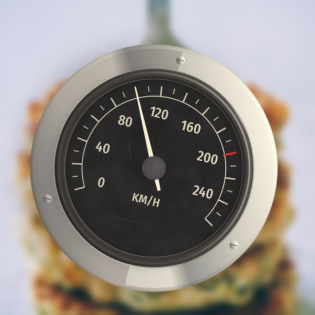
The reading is 100 km/h
